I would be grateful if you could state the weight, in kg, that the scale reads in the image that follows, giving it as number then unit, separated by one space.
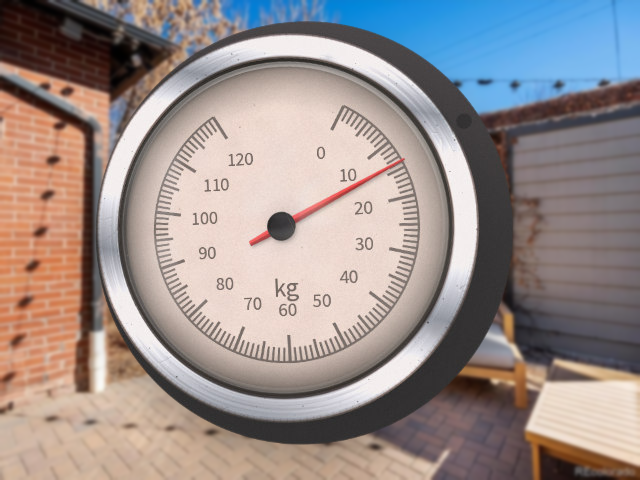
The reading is 14 kg
